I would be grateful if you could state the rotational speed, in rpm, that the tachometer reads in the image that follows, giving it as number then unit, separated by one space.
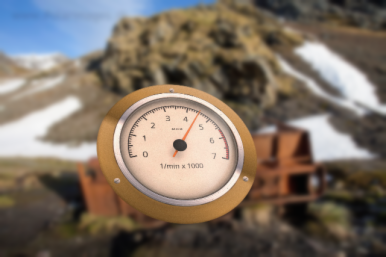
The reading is 4500 rpm
